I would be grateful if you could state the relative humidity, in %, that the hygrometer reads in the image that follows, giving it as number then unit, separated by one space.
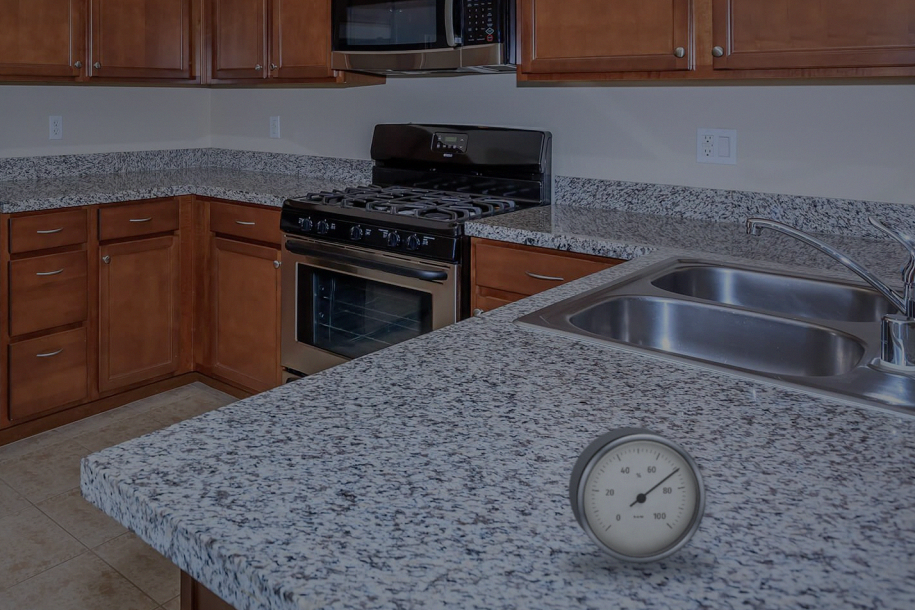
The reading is 70 %
